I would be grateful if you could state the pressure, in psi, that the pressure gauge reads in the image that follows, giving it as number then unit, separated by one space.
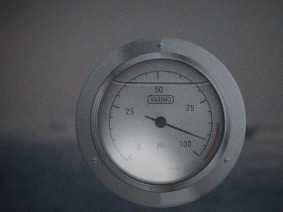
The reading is 92.5 psi
